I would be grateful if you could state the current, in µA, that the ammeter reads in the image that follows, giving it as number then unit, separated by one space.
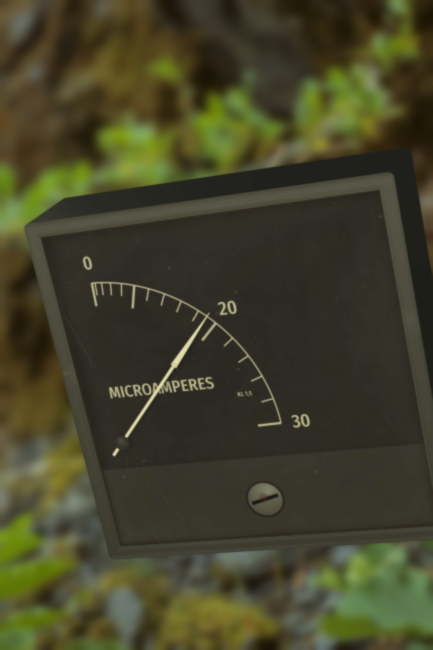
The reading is 19 µA
